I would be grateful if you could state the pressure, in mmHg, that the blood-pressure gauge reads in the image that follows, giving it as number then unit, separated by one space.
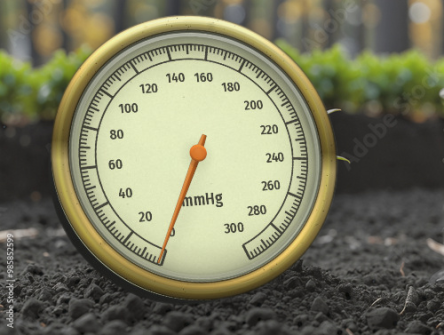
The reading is 2 mmHg
